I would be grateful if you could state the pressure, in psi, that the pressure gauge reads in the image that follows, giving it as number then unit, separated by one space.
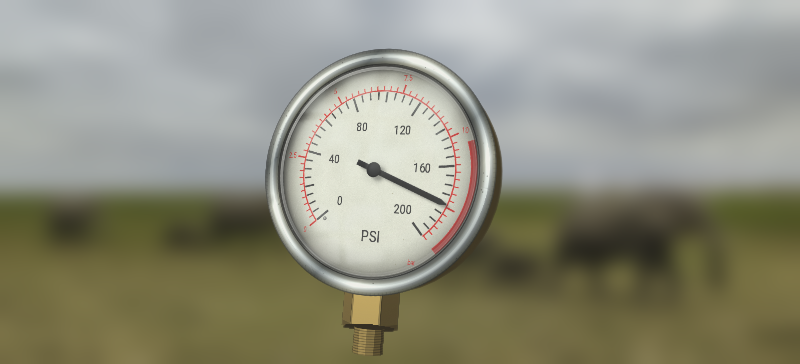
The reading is 180 psi
